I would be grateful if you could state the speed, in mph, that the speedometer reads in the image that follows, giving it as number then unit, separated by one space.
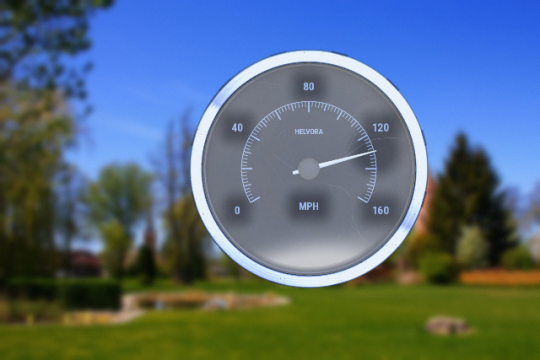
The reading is 130 mph
